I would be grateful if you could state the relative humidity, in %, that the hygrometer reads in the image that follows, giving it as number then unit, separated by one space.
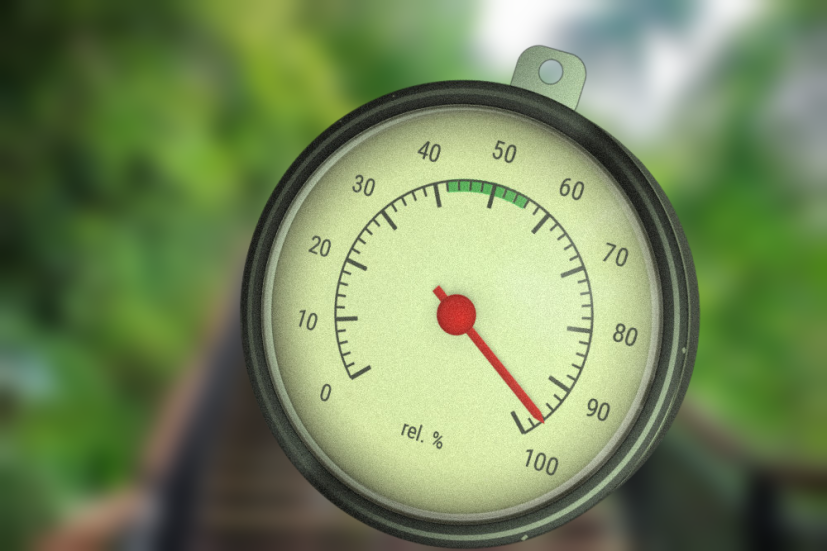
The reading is 96 %
